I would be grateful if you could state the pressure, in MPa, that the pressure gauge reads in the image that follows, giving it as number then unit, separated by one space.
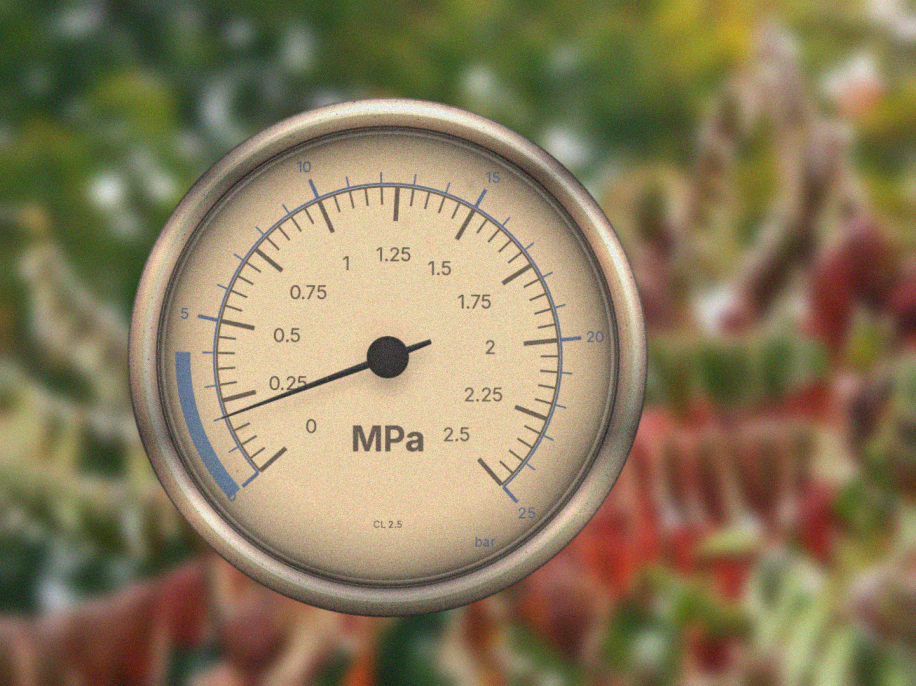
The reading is 0.2 MPa
